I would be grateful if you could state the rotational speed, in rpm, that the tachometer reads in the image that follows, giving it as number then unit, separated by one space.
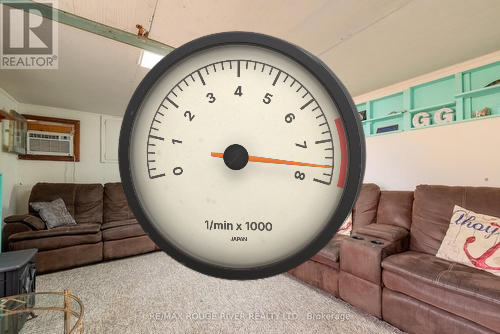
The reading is 7600 rpm
